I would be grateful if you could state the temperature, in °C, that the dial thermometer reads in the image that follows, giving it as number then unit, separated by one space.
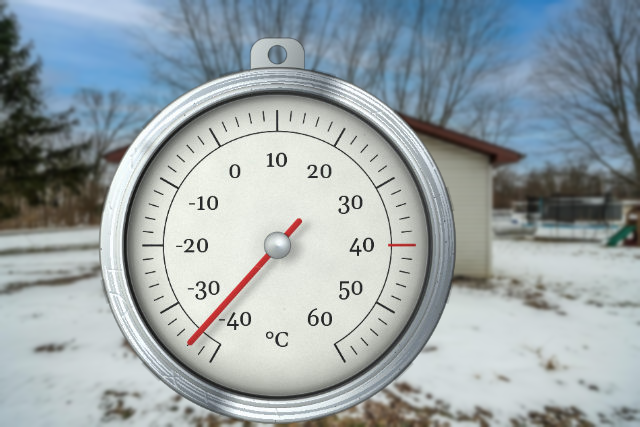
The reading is -36 °C
